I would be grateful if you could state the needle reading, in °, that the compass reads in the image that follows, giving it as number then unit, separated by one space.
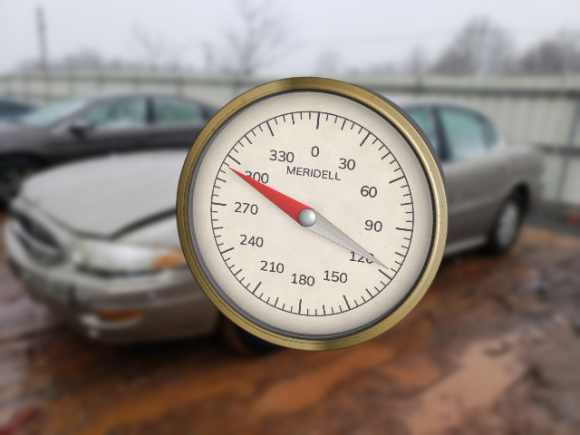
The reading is 295 °
